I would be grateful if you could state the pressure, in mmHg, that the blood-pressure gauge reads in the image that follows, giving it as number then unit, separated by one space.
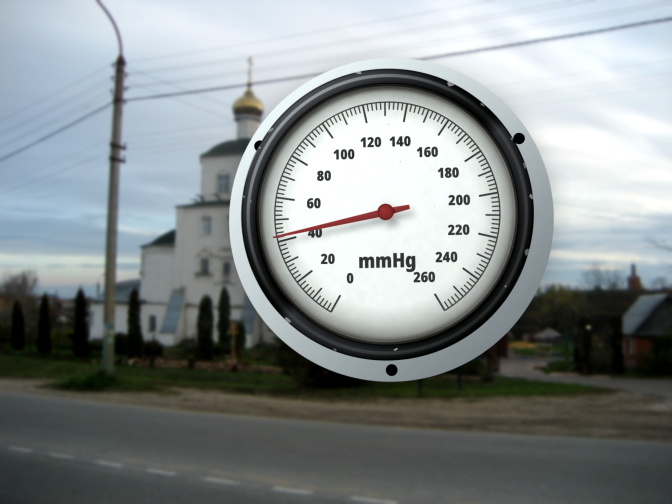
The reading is 42 mmHg
